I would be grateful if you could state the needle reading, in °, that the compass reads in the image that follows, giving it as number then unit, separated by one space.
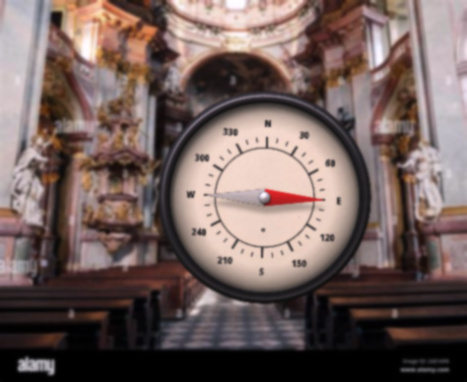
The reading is 90 °
